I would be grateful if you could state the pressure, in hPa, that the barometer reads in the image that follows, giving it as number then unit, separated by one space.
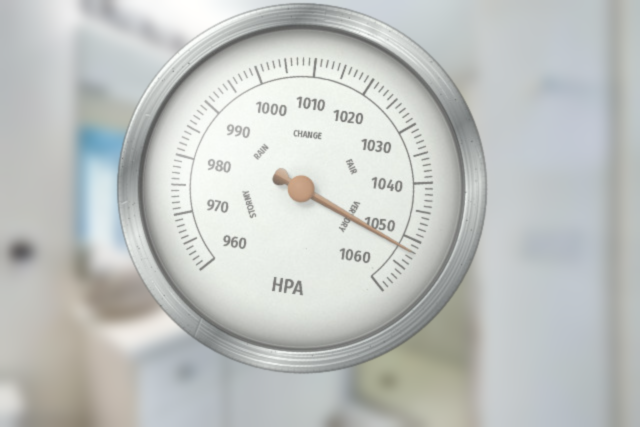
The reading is 1052 hPa
